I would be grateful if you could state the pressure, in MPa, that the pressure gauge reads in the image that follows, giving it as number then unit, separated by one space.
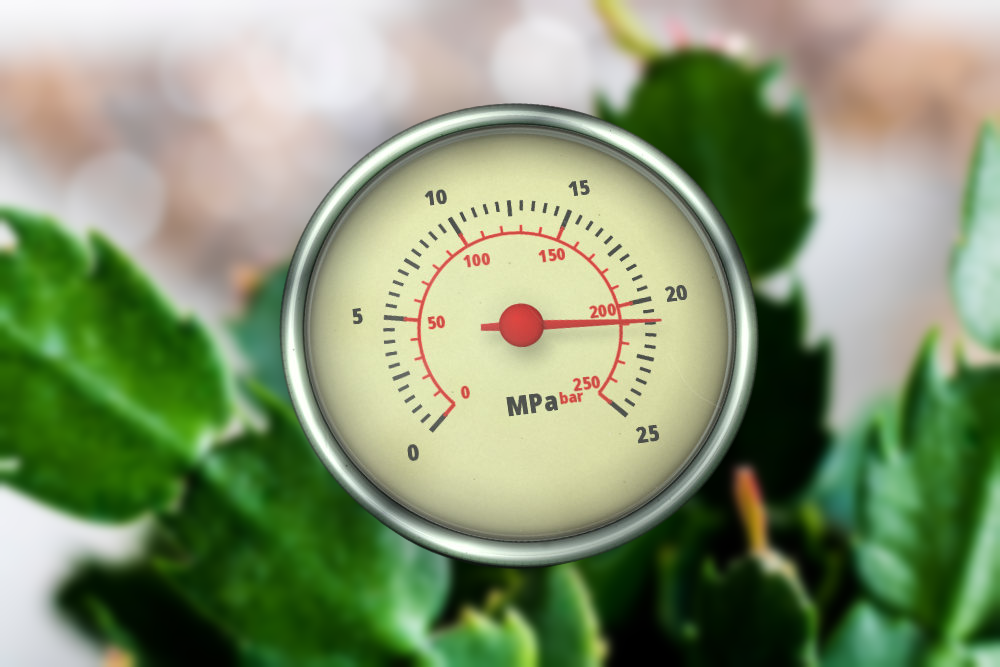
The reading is 21 MPa
